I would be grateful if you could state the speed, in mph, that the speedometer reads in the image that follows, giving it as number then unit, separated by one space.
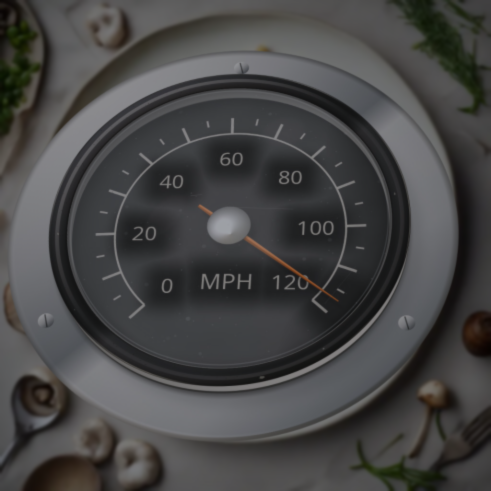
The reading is 117.5 mph
